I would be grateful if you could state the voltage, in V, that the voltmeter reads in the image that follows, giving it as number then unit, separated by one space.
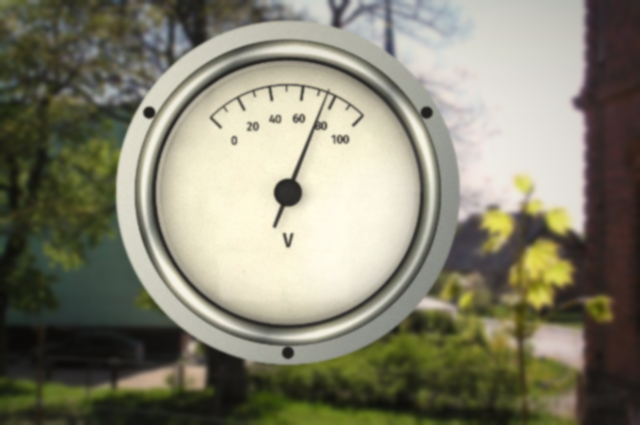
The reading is 75 V
